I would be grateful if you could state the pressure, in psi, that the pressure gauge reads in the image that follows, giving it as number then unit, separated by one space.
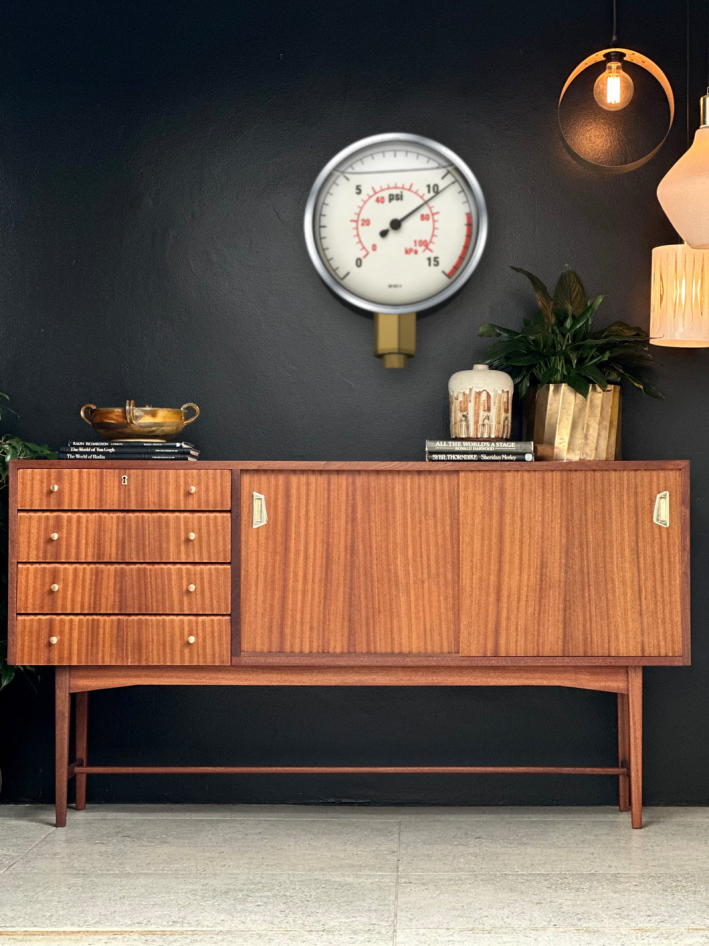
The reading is 10.5 psi
